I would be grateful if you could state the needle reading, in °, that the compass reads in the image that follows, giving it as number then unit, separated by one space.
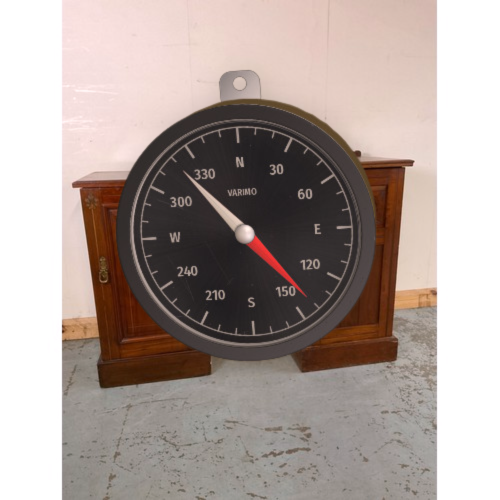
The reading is 140 °
